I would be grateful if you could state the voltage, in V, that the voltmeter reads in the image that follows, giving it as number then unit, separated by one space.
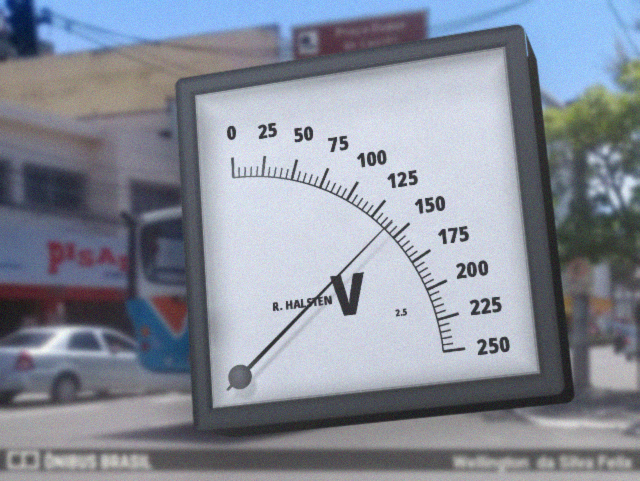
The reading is 140 V
